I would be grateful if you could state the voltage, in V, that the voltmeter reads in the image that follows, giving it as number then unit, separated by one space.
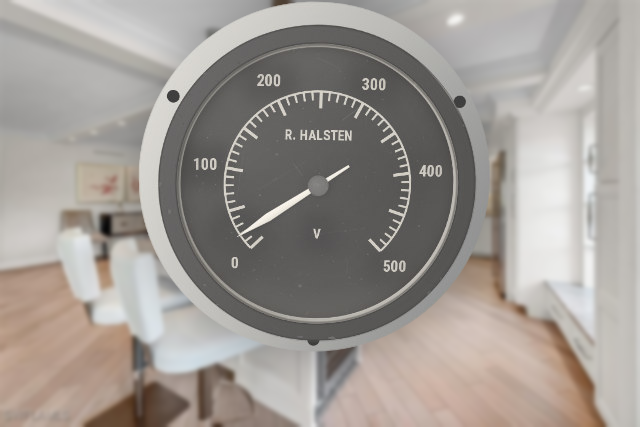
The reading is 20 V
